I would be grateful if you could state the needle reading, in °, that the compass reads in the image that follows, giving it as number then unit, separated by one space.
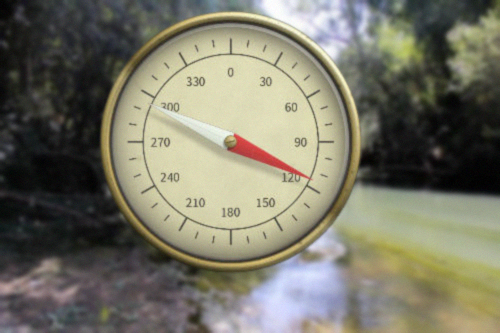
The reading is 115 °
